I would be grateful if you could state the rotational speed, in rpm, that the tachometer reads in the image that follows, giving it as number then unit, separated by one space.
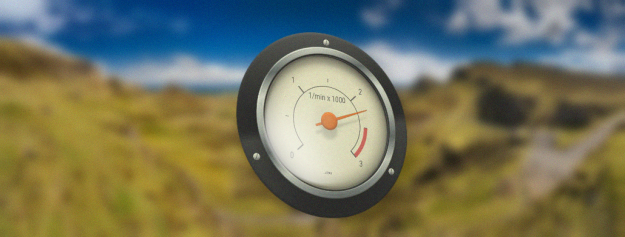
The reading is 2250 rpm
